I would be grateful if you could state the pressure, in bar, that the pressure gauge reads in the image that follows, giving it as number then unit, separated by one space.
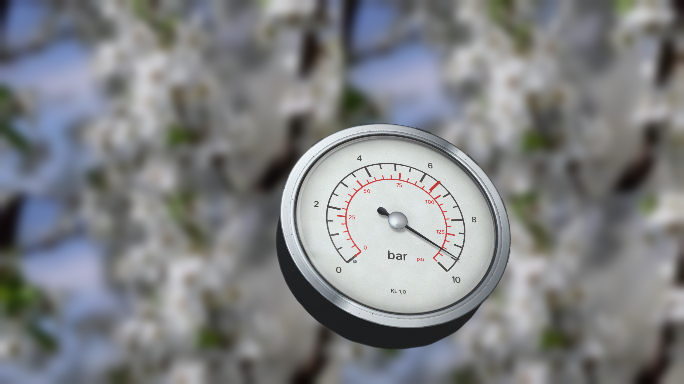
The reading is 9.5 bar
